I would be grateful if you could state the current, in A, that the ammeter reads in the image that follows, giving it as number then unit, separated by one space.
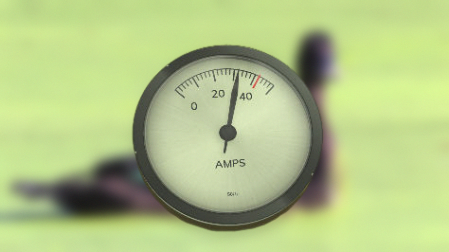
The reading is 32 A
